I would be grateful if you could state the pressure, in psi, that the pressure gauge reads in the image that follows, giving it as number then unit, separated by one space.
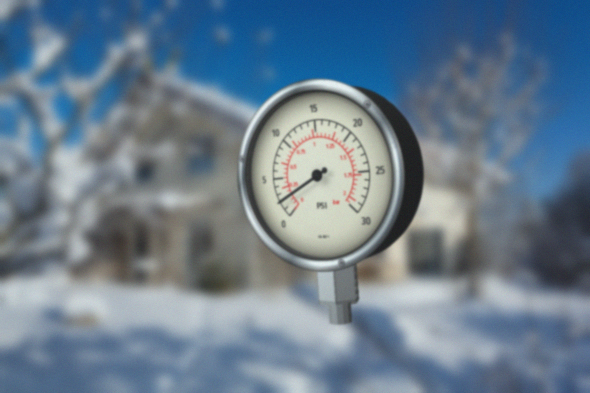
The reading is 2 psi
